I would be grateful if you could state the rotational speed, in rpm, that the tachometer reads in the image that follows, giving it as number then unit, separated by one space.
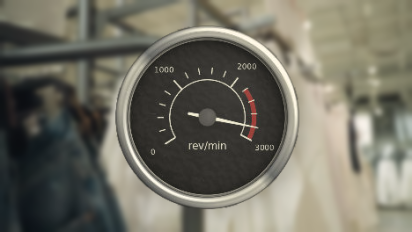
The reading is 2800 rpm
